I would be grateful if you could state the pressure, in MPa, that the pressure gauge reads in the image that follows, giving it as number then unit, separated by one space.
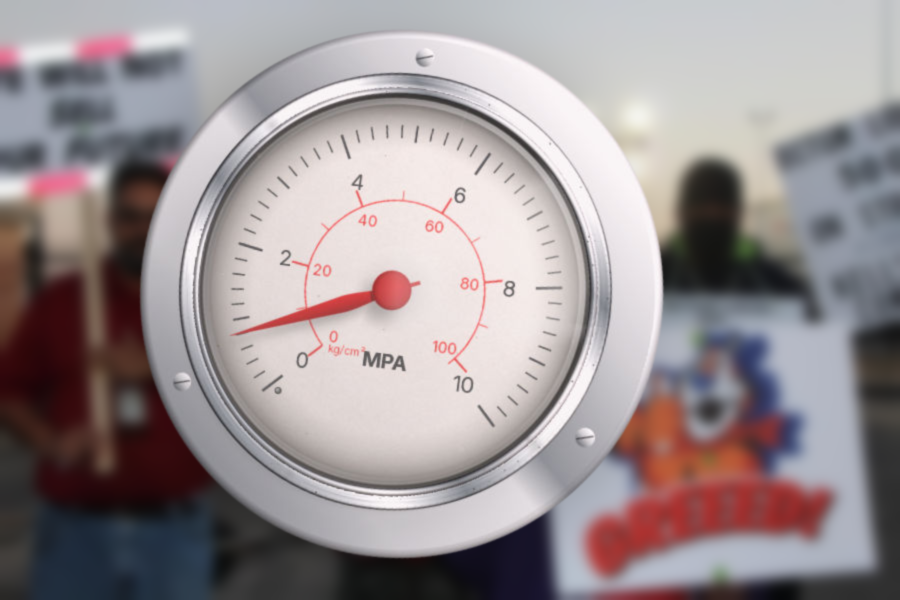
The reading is 0.8 MPa
